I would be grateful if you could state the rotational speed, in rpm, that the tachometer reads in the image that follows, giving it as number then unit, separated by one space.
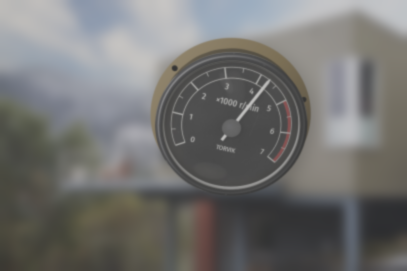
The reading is 4250 rpm
